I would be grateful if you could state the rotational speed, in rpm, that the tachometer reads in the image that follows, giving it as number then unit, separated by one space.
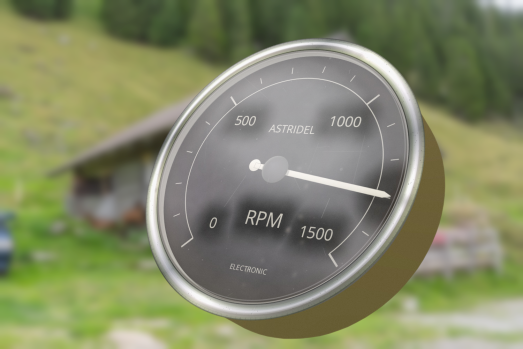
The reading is 1300 rpm
